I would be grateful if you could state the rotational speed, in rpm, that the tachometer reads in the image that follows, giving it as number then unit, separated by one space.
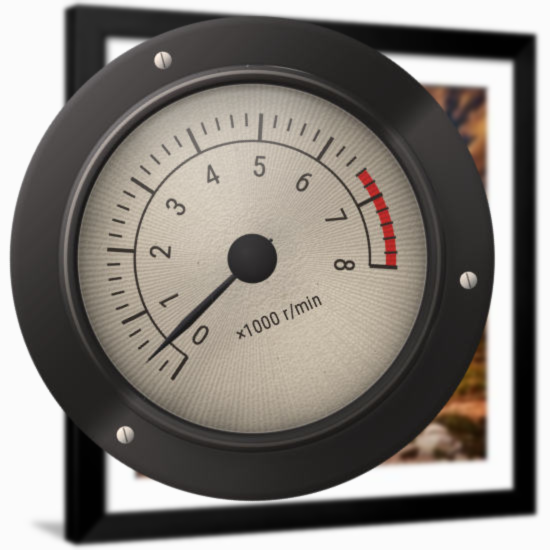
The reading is 400 rpm
